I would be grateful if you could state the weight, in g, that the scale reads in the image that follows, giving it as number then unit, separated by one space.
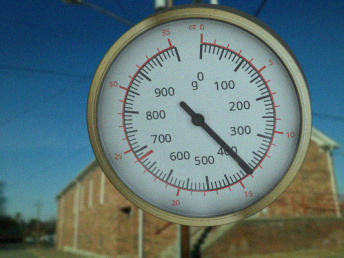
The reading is 390 g
